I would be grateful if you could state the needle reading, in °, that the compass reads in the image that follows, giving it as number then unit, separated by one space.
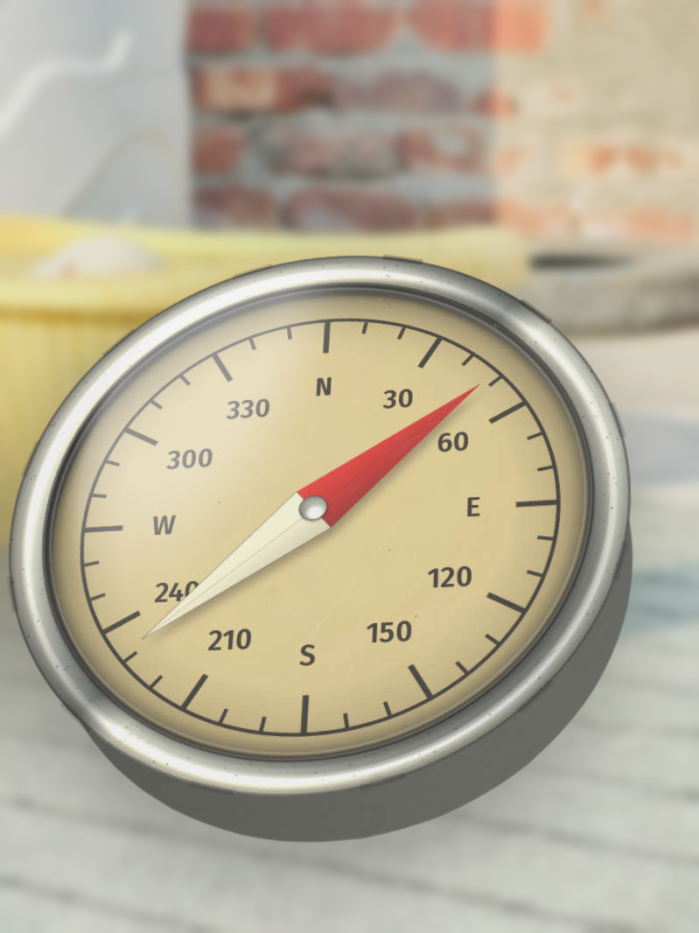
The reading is 50 °
